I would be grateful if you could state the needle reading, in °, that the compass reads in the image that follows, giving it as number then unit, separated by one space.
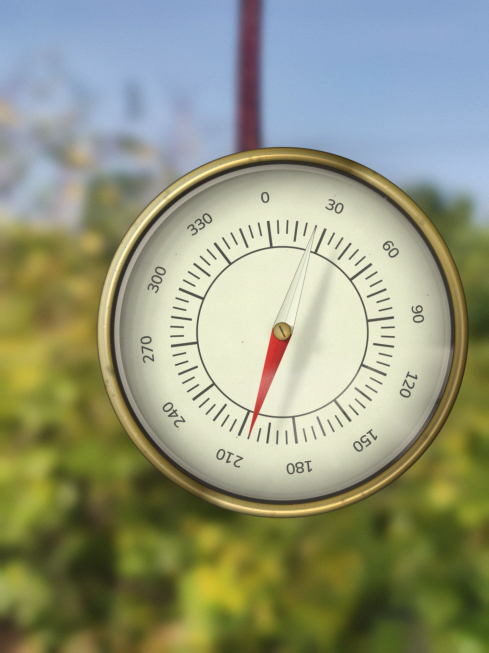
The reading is 205 °
